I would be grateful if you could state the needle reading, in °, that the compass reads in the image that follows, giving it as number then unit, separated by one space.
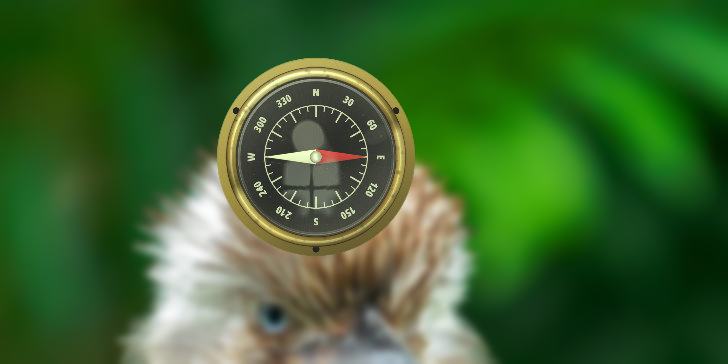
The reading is 90 °
